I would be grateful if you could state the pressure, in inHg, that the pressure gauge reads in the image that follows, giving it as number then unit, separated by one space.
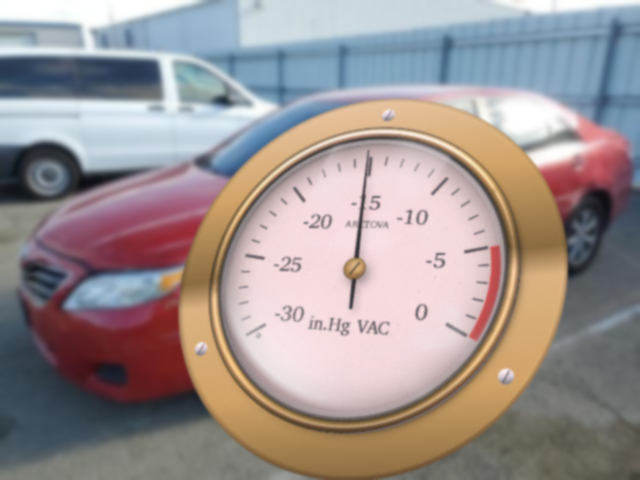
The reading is -15 inHg
